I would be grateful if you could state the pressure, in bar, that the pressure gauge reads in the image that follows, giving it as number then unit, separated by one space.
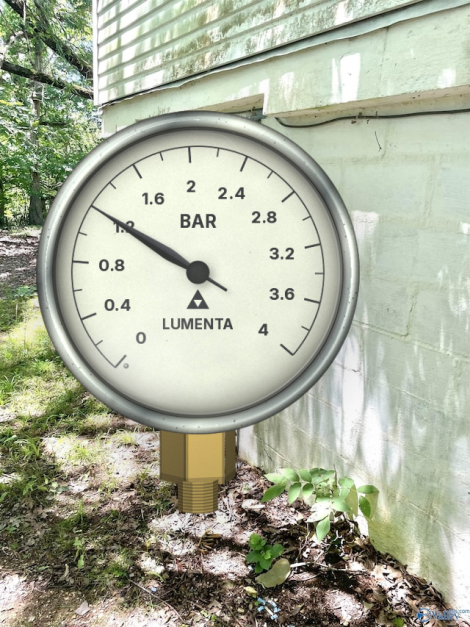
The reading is 1.2 bar
